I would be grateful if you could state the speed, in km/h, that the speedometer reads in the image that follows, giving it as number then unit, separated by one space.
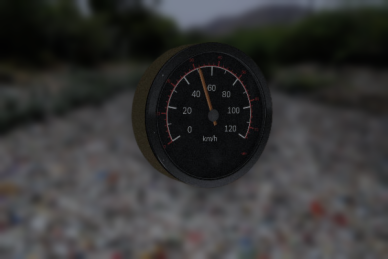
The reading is 50 km/h
